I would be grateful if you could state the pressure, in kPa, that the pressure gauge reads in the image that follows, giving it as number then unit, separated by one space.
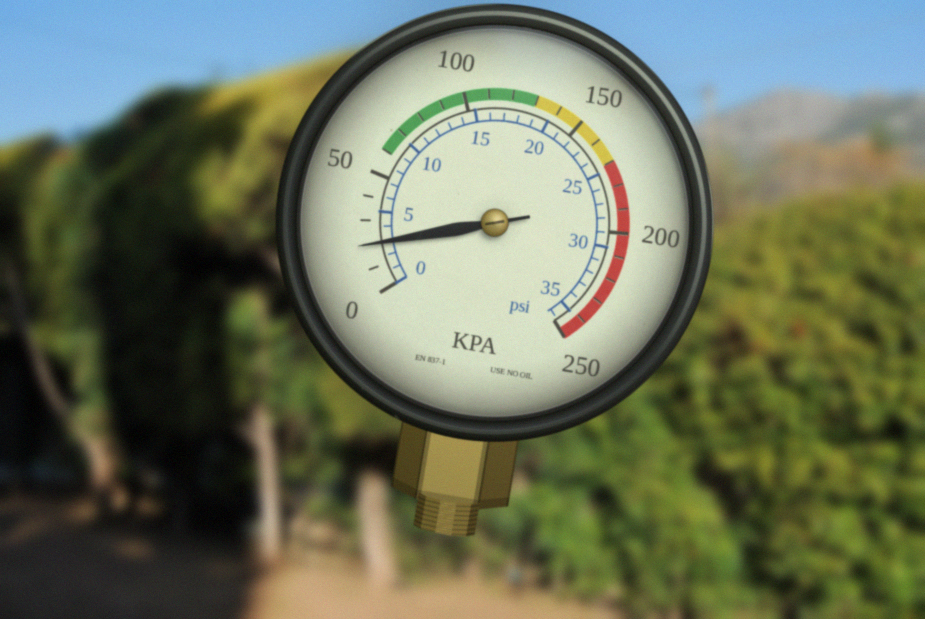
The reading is 20 kPa
